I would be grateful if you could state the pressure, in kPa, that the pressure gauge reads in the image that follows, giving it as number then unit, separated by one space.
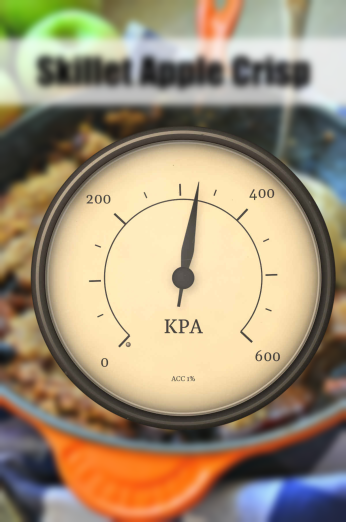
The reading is 325 kPa
